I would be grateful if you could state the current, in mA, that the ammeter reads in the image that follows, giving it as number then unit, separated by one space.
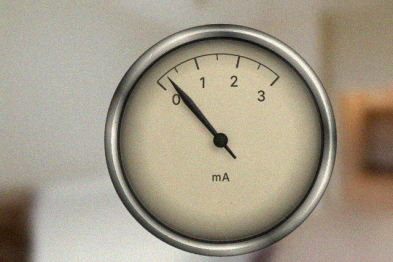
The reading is 0.25 mA
